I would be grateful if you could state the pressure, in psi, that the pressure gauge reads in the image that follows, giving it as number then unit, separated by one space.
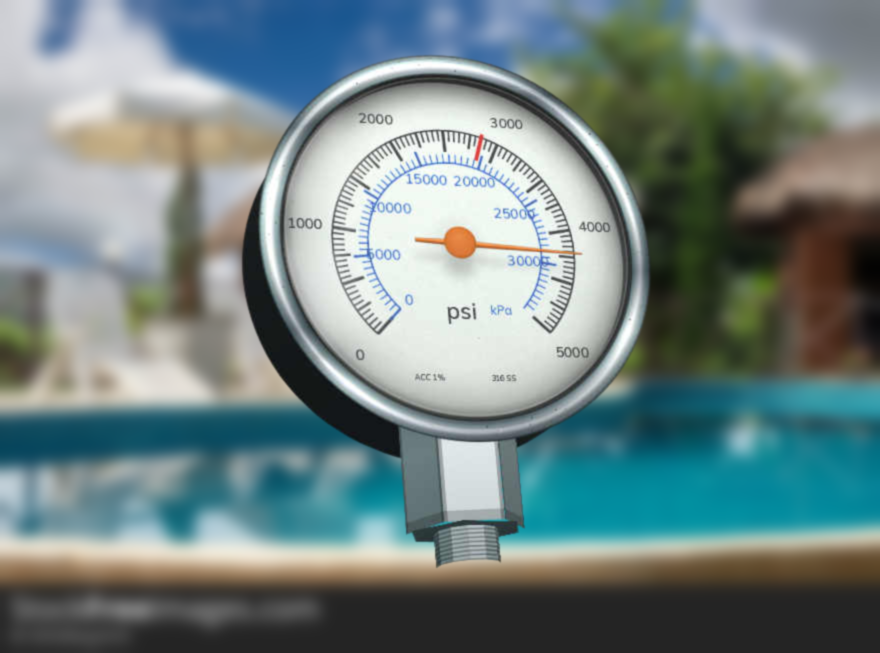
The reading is 4250 psi
